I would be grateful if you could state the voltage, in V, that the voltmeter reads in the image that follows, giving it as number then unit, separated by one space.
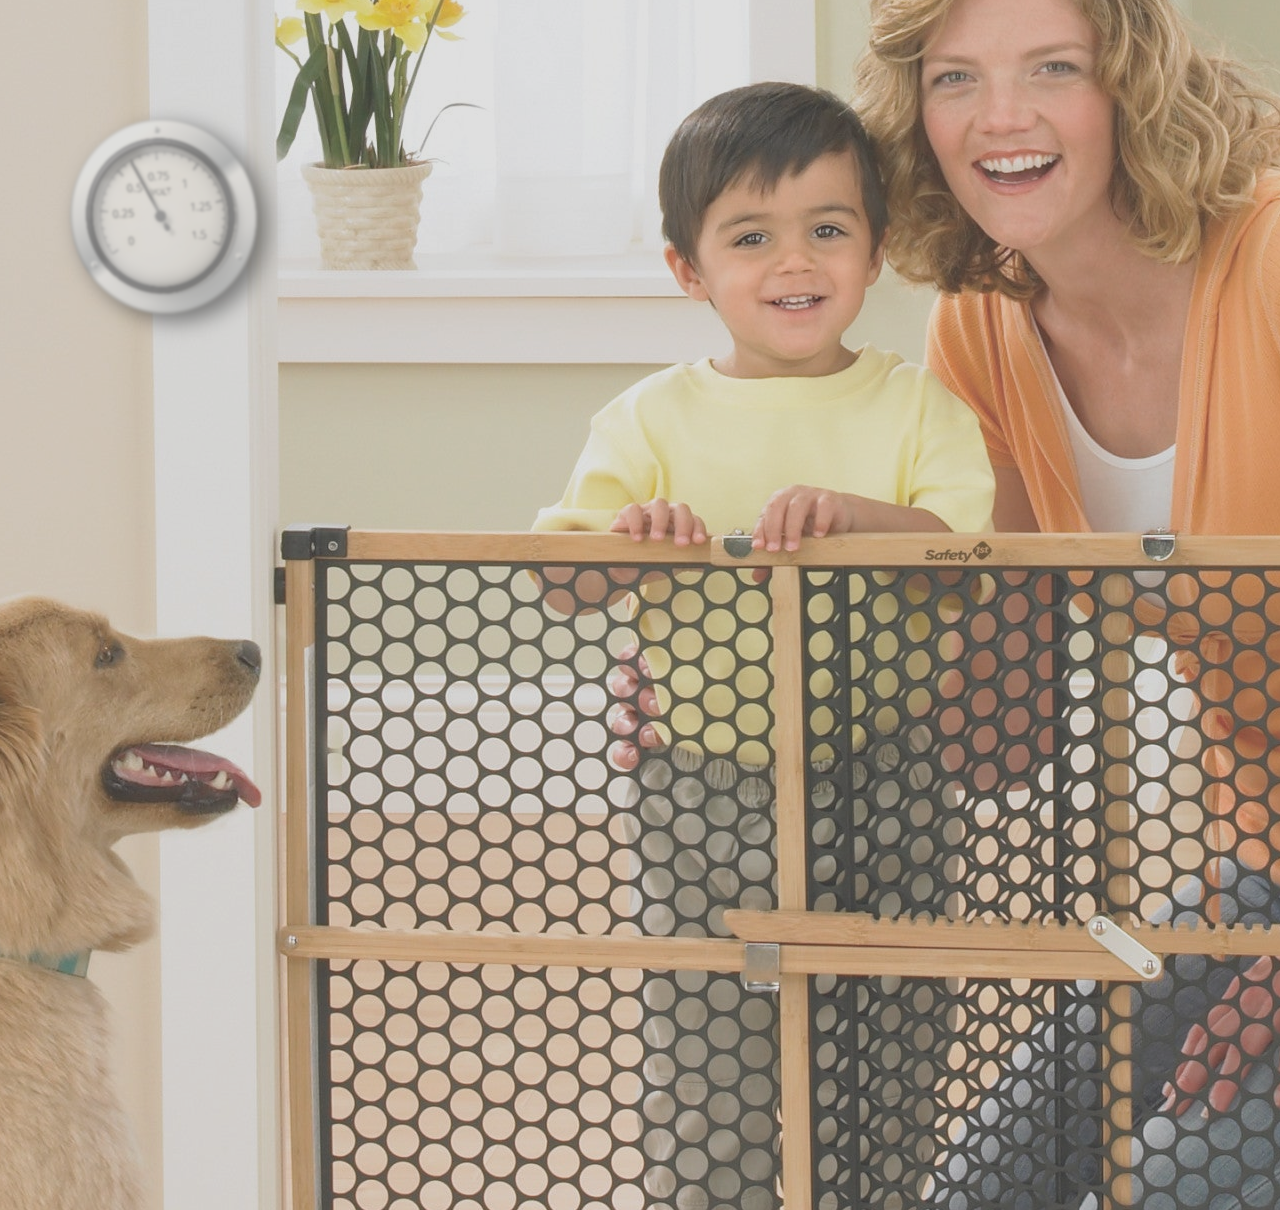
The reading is 0.6 V
